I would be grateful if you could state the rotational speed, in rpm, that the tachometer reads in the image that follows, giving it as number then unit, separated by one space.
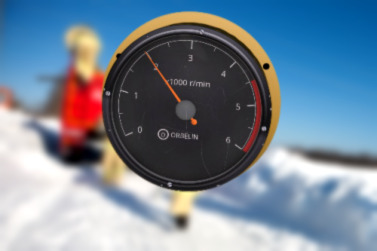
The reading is 2000 rpm
